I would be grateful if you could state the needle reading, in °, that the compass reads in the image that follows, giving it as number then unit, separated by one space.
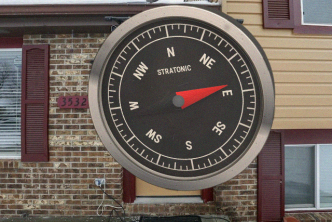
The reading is 80 °
